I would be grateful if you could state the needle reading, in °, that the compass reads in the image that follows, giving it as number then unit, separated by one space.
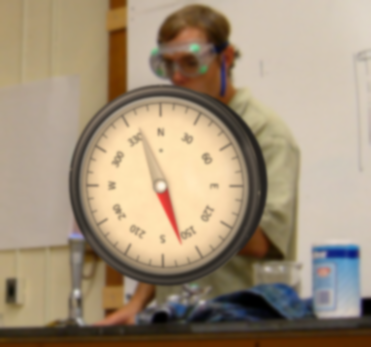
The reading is 160 °
